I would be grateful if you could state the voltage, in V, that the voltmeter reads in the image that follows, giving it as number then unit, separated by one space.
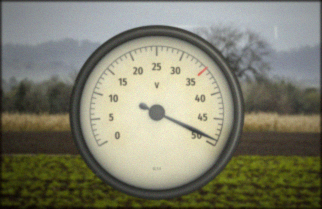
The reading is 49 V
